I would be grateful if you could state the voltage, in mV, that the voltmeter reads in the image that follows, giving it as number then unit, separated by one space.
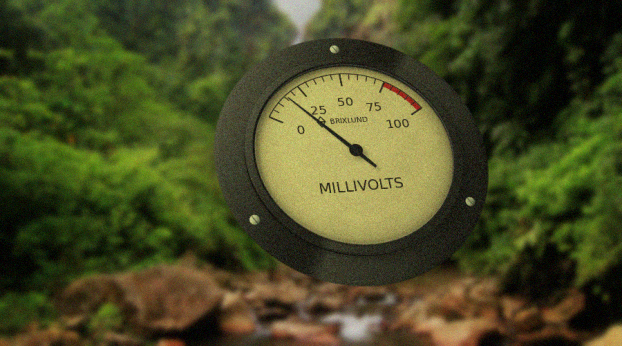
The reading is 15 mV
